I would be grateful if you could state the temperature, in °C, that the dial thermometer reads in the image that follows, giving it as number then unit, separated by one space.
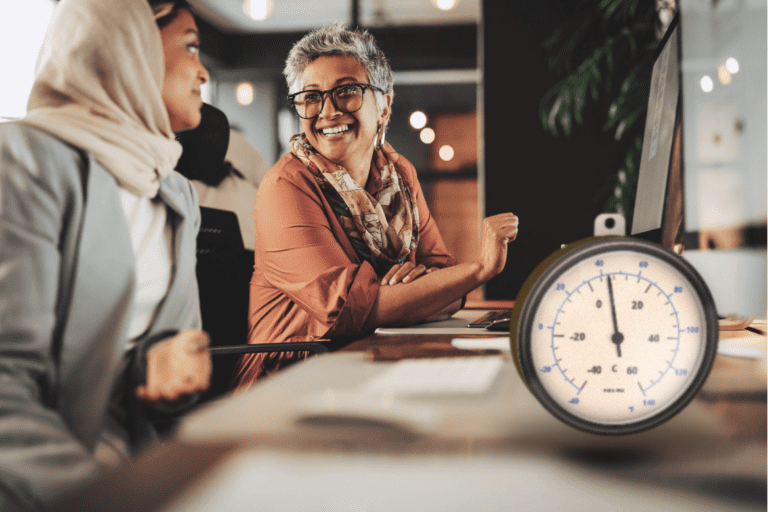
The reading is 6 °C
